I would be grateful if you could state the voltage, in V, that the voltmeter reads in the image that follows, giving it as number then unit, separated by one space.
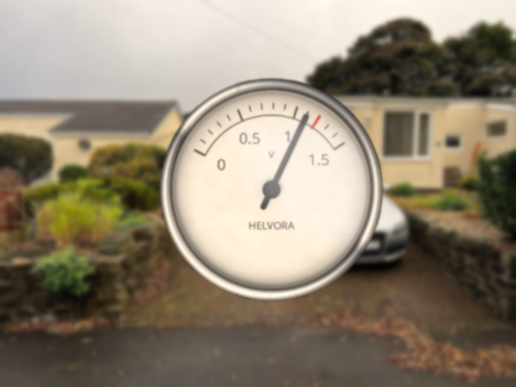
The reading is 1.1 V
